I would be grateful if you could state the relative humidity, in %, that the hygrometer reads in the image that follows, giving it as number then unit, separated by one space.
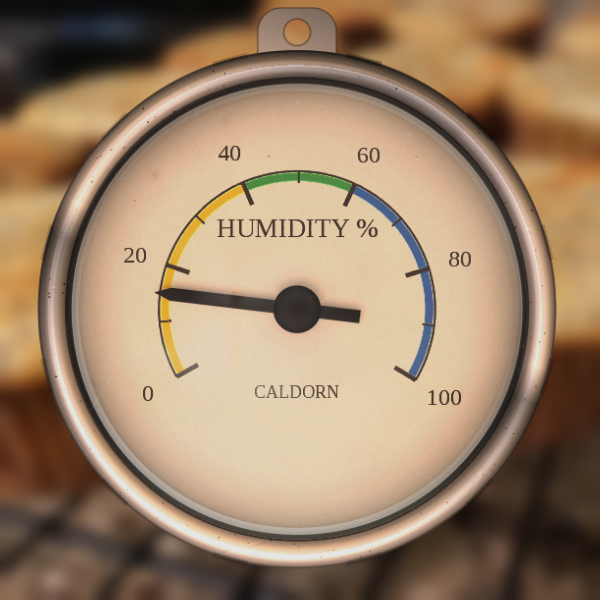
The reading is 15 %
